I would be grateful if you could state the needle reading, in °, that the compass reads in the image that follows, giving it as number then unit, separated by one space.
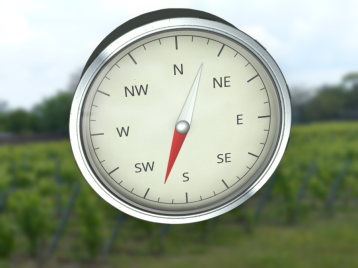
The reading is 200 °
